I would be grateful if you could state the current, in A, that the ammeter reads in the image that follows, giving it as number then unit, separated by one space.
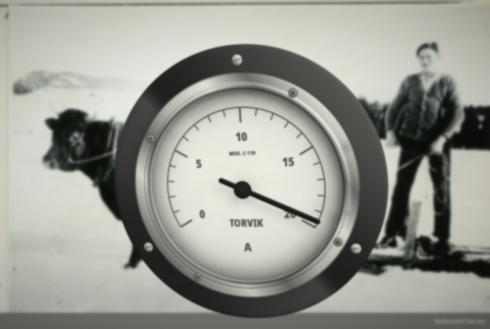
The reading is 19.5 A
